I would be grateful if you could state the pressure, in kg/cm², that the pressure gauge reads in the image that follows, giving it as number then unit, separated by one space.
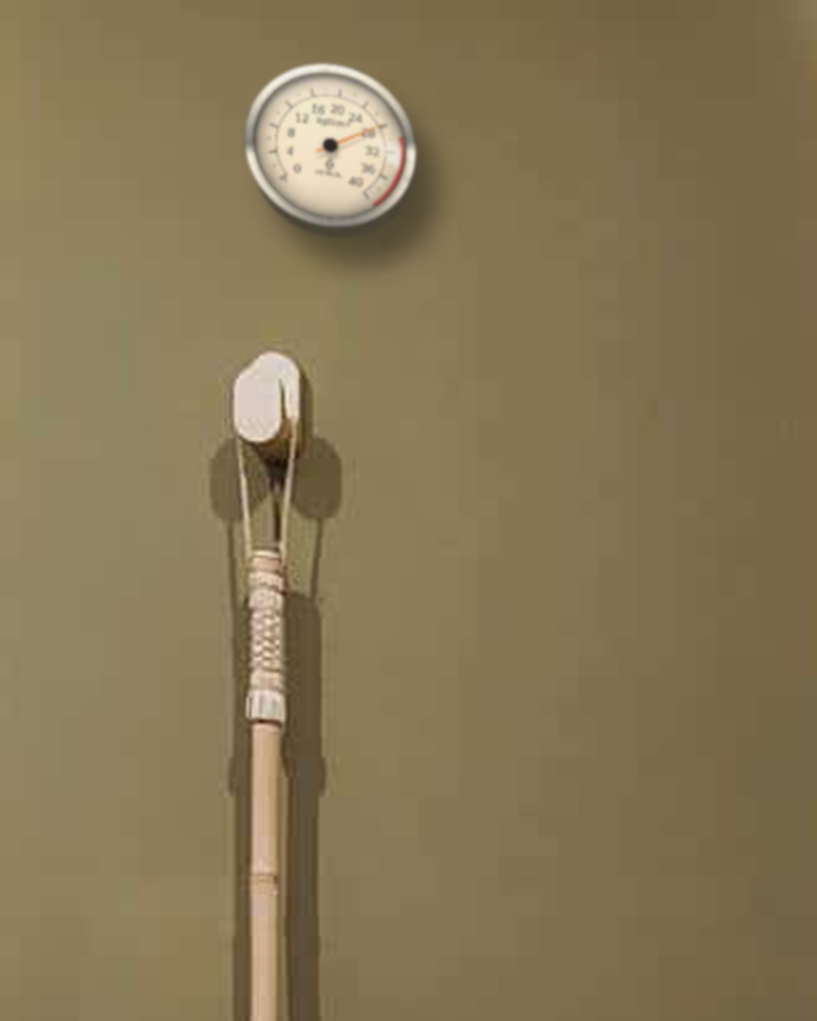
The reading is 28 kg/cm²
